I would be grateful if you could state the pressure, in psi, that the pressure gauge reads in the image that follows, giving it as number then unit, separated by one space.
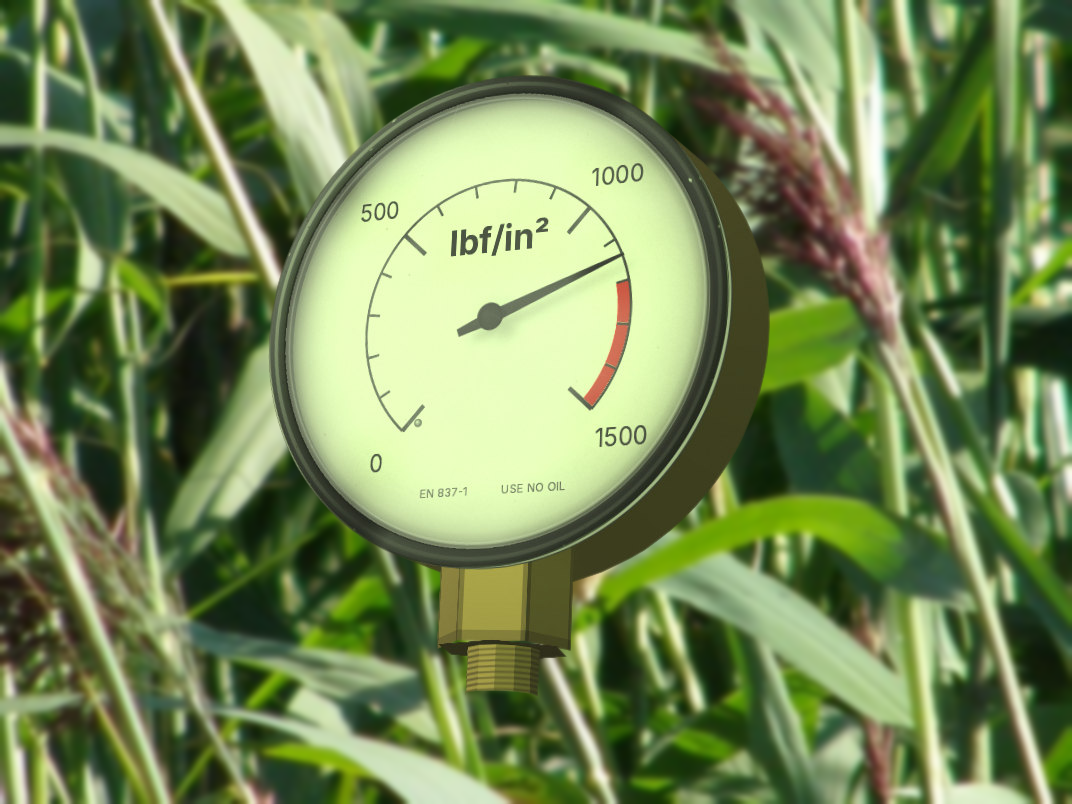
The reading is 1150 psi
